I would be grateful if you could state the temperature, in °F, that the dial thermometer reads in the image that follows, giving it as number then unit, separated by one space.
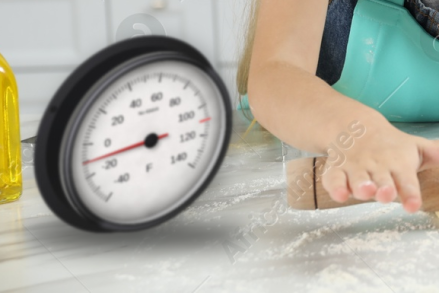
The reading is -10 °F
